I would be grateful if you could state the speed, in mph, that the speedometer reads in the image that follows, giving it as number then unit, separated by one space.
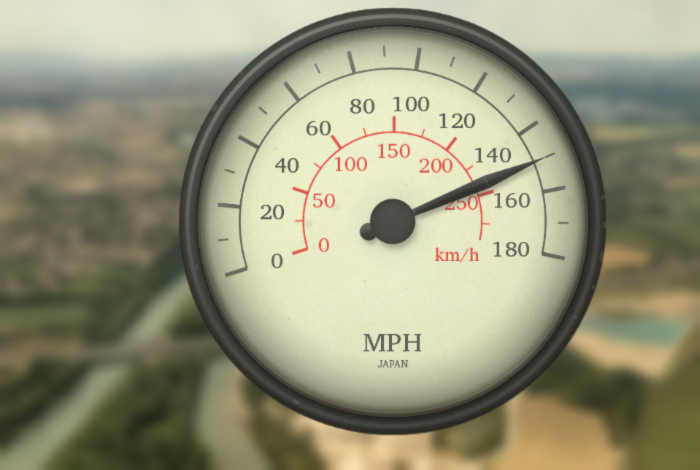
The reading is 150 mph
